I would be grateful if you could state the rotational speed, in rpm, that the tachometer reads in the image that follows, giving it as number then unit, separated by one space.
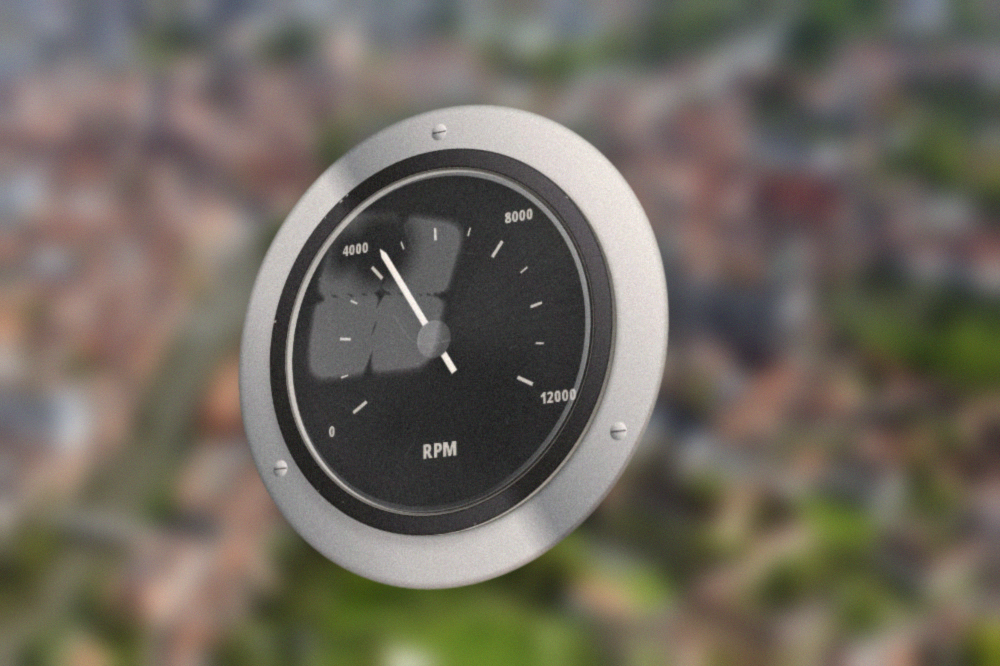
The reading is 4500 rpm
